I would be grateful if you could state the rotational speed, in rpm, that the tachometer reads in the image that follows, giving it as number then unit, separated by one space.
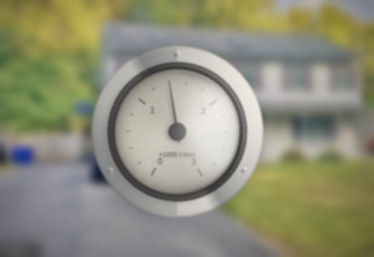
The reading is 1400 rpm
